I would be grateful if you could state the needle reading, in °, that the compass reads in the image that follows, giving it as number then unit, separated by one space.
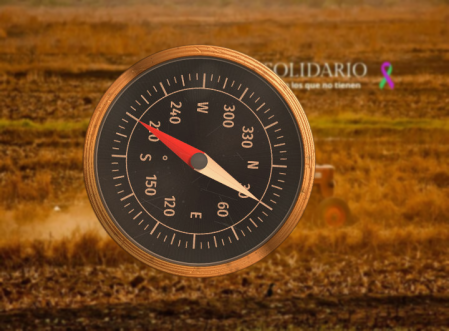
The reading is 210 °
